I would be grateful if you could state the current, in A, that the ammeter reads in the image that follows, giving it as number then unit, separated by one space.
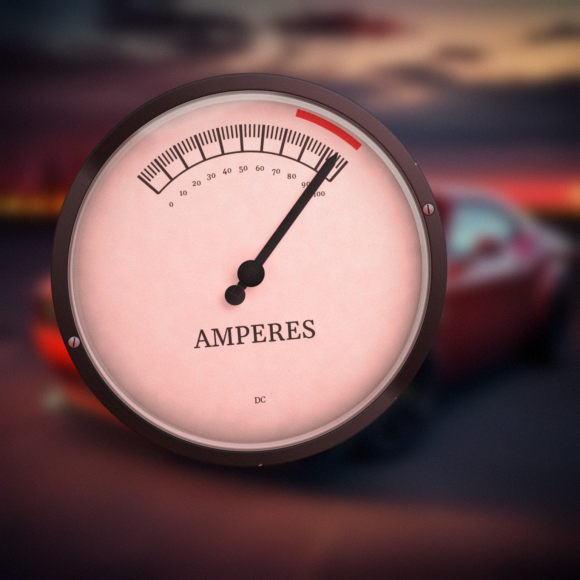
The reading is 94 A
